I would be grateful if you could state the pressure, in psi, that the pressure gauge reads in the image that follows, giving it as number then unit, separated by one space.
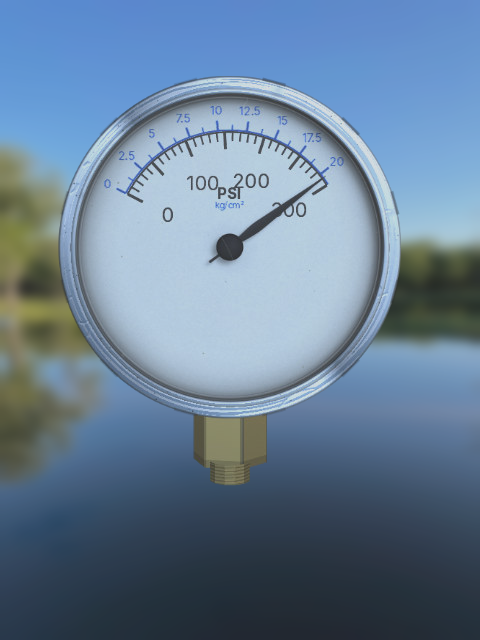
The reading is 290 psi
